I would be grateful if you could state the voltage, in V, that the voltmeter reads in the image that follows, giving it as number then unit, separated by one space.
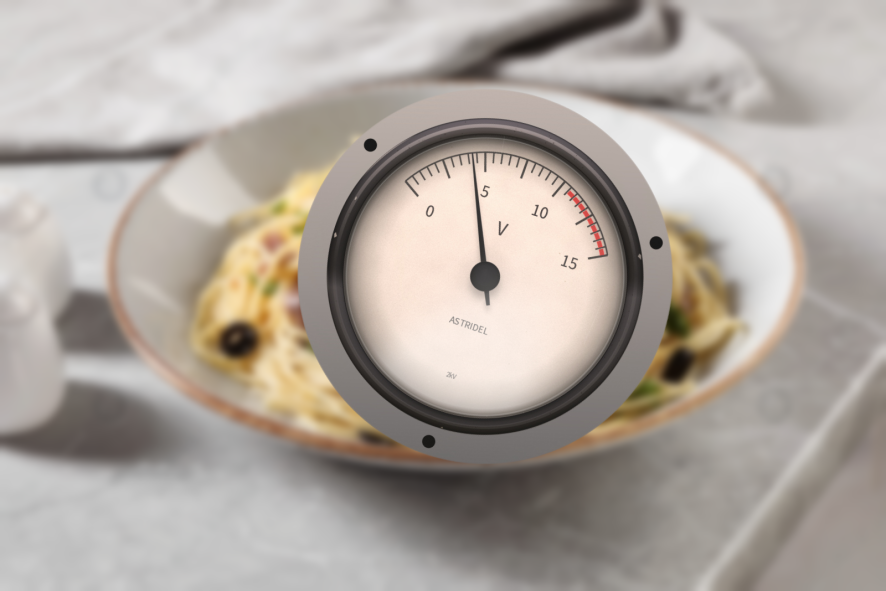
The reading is 4.25 V
